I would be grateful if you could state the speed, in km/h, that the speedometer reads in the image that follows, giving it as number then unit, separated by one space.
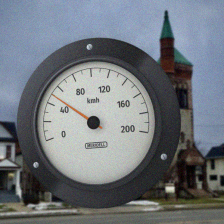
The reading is 50 km/h
